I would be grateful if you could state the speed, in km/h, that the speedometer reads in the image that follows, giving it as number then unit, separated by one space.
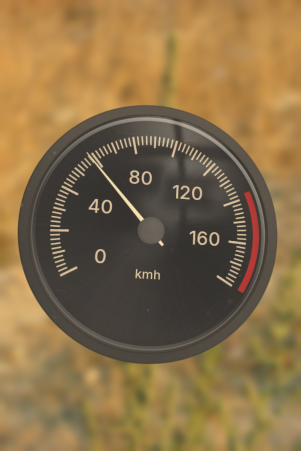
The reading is 58 km/h
